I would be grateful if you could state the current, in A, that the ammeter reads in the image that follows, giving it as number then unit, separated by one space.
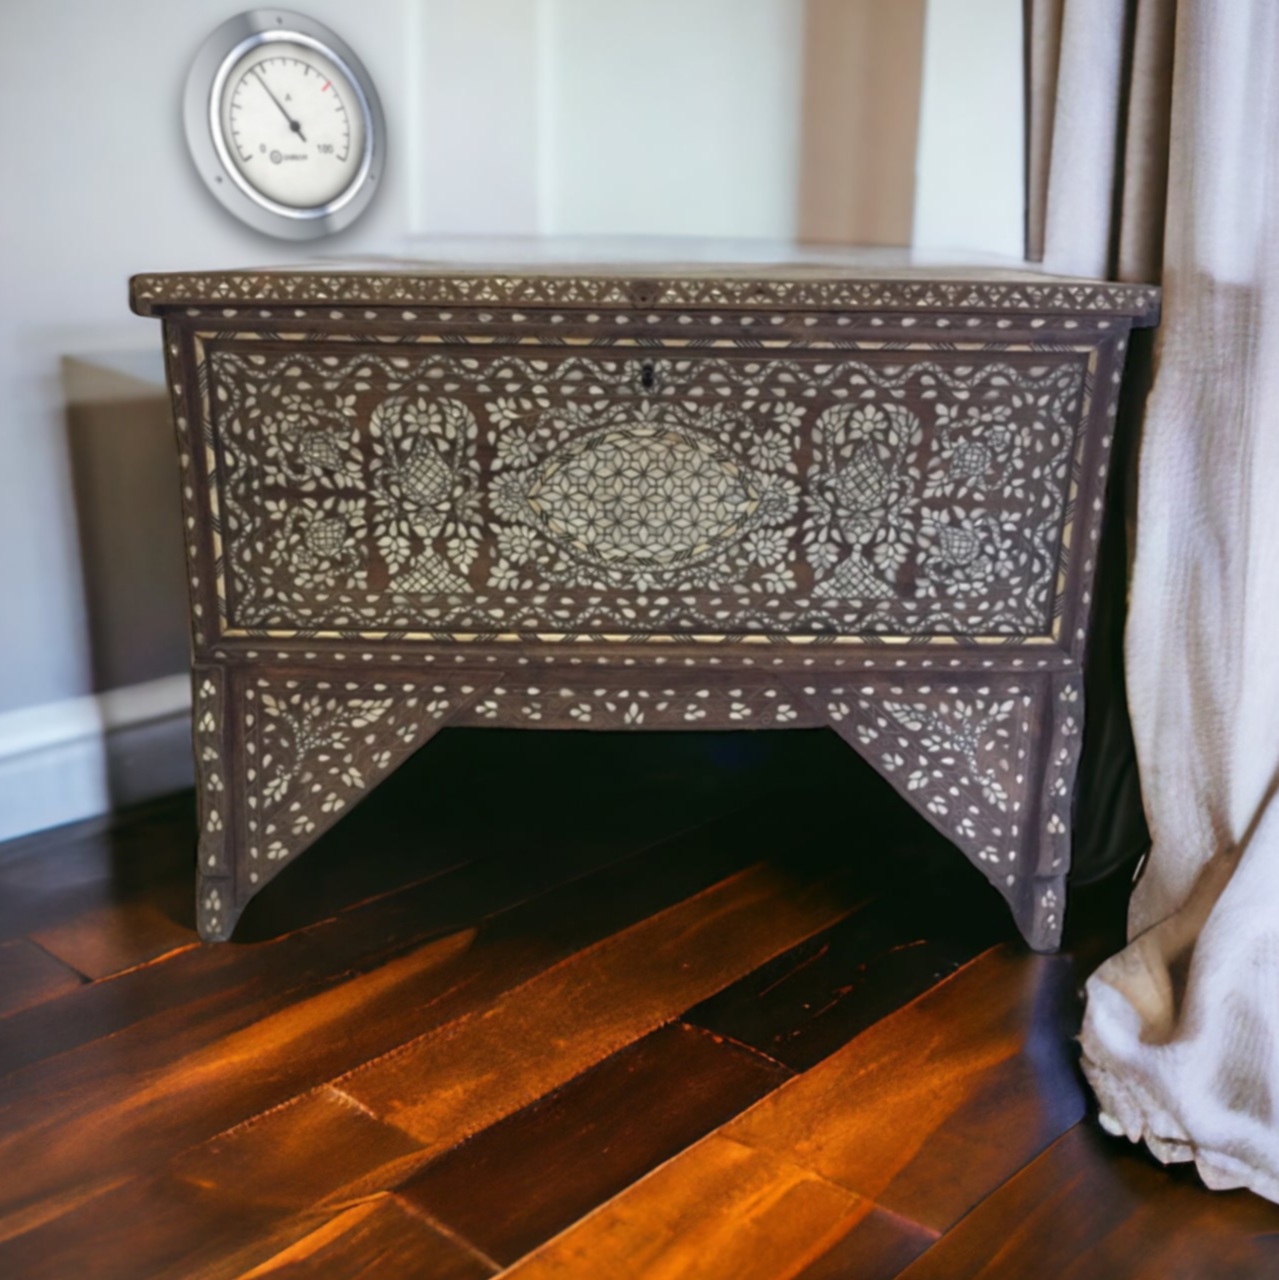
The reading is 35 A
